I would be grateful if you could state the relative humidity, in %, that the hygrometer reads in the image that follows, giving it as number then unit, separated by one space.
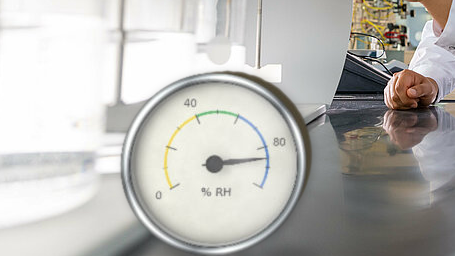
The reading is 85 %
